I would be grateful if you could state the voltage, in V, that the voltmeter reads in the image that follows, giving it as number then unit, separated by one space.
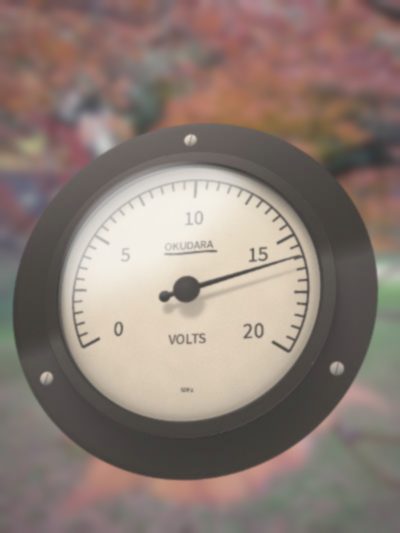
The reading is 16 V
